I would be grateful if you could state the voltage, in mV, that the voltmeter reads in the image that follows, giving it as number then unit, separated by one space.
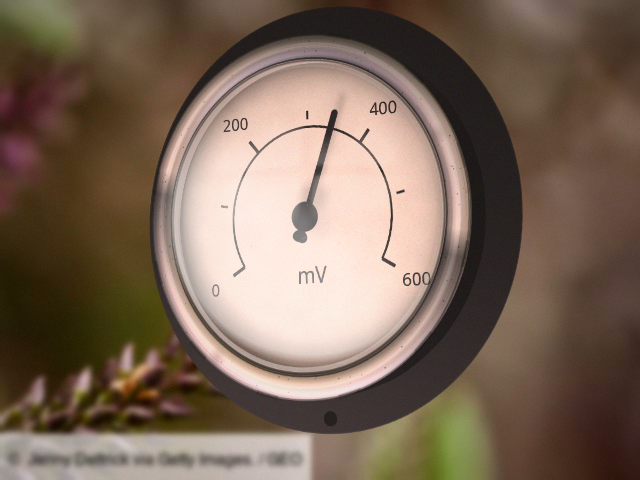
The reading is 350 mV
